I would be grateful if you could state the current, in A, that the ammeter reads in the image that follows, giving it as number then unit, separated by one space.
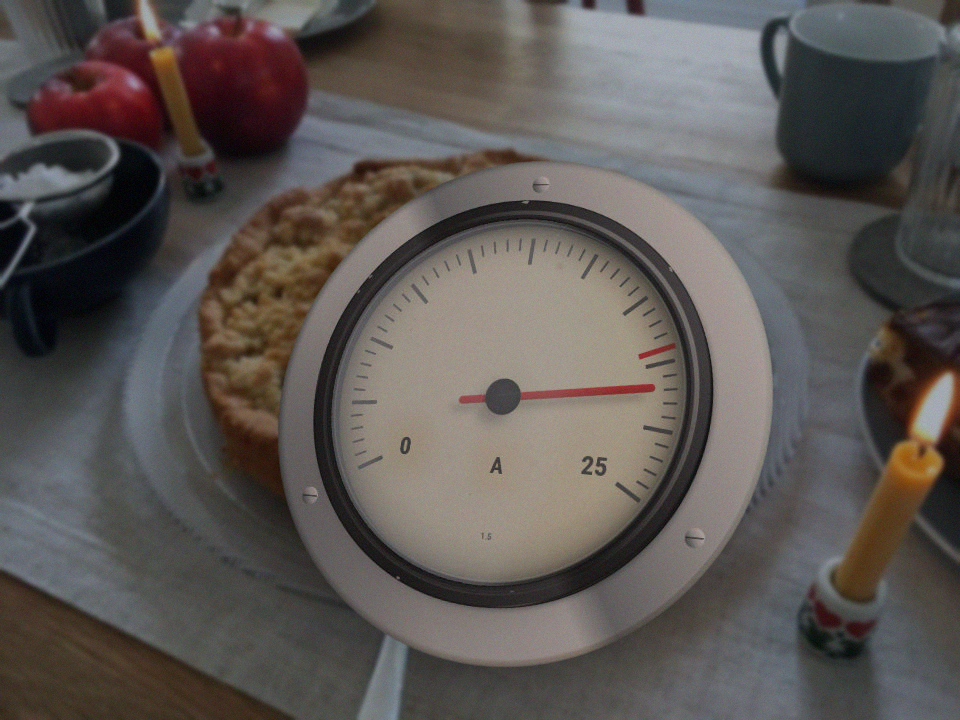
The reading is 21 A
